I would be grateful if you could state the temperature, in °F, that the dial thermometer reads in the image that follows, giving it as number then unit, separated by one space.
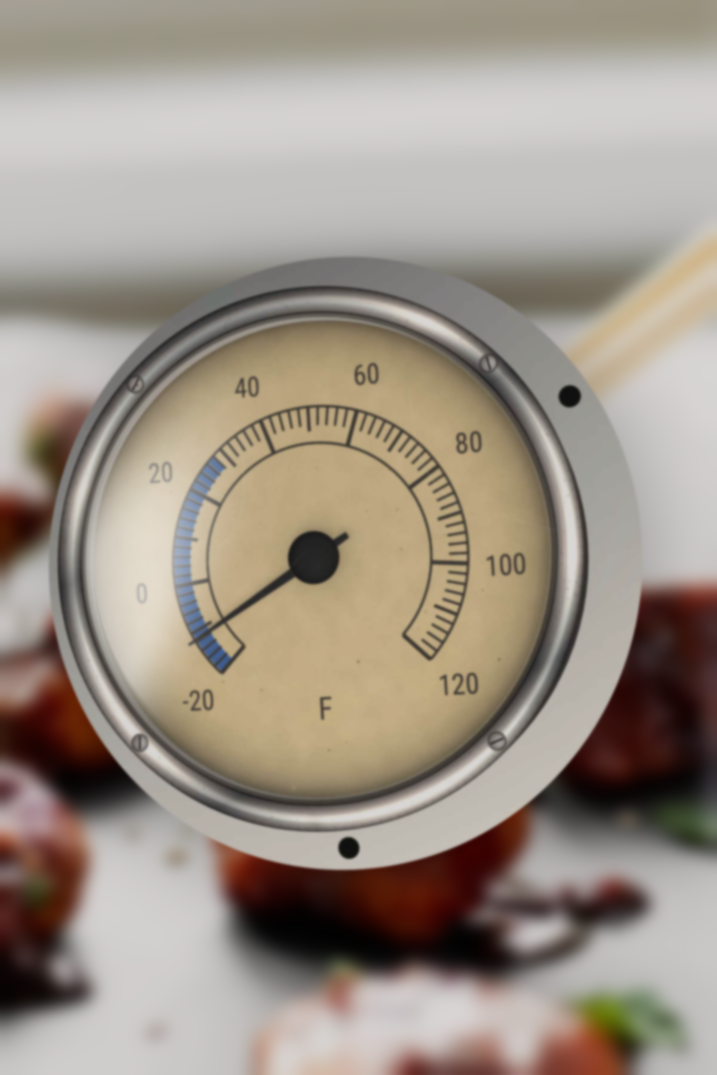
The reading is -12 °F
